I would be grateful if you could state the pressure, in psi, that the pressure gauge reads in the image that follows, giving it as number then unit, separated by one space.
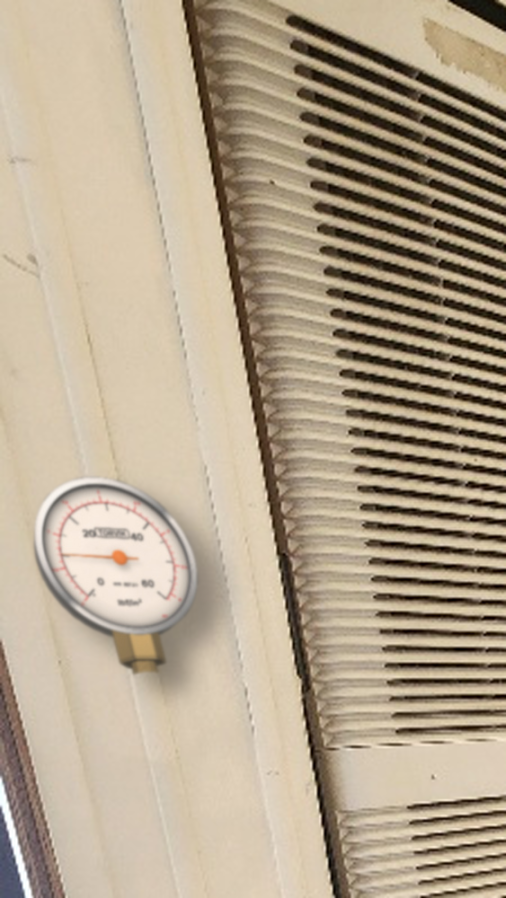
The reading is 10 psi
